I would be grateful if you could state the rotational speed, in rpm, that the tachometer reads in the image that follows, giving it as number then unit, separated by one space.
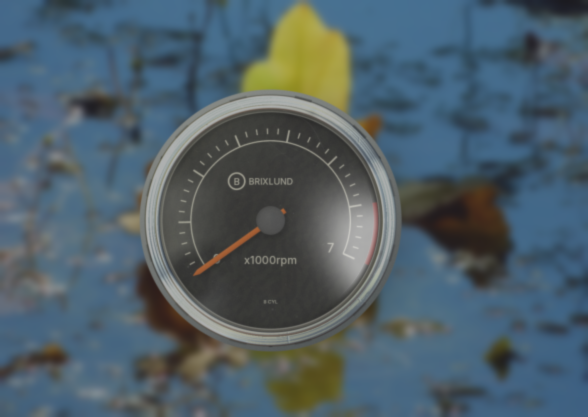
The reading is 0 rpm
